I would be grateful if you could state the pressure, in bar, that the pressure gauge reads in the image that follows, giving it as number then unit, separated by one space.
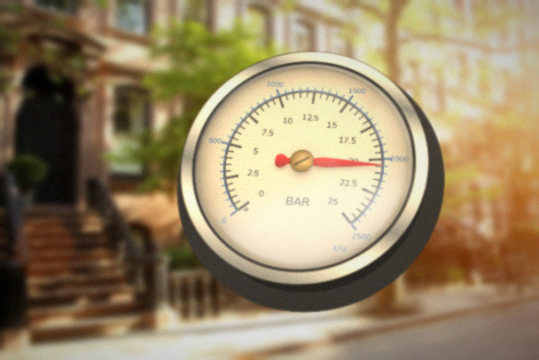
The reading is 20.5 bar
